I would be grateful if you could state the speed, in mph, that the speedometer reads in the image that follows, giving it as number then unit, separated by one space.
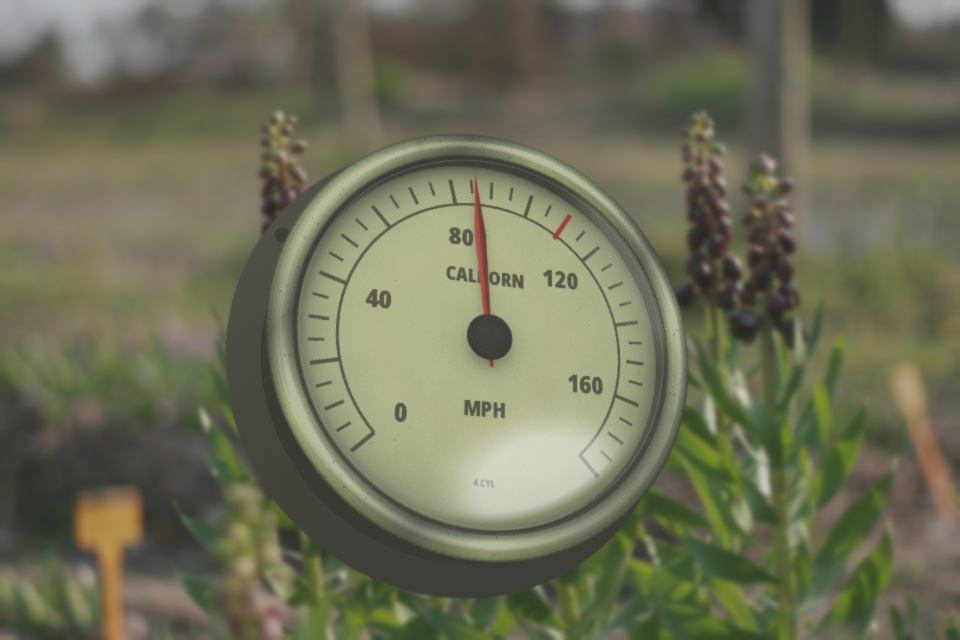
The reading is 85 mph
